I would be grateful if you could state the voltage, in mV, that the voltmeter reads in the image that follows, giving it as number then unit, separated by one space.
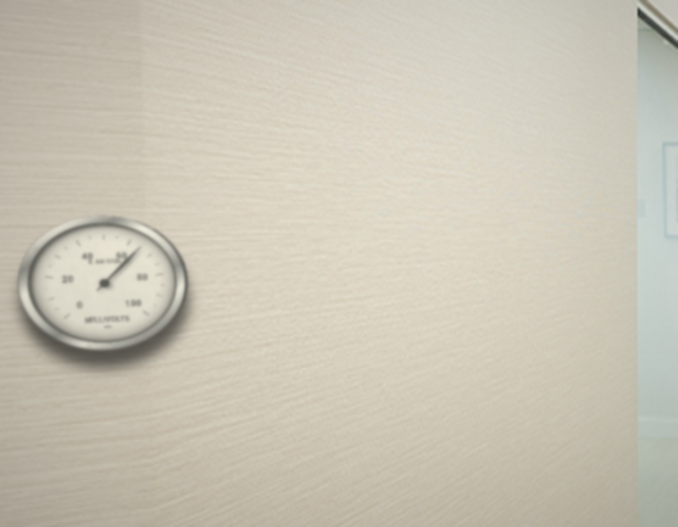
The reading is 65 mV
